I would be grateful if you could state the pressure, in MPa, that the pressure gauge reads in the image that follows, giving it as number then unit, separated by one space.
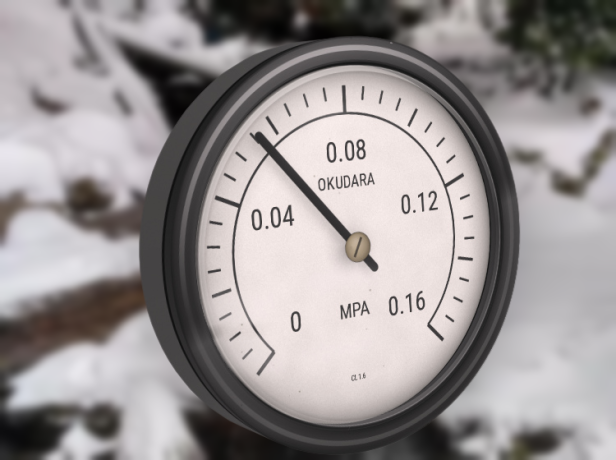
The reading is 0.055 MPa
